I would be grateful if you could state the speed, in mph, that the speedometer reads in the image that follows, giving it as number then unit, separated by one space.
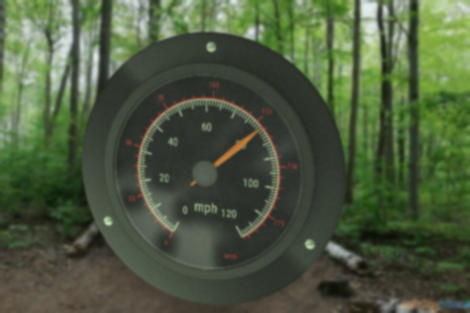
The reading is 80 mph
